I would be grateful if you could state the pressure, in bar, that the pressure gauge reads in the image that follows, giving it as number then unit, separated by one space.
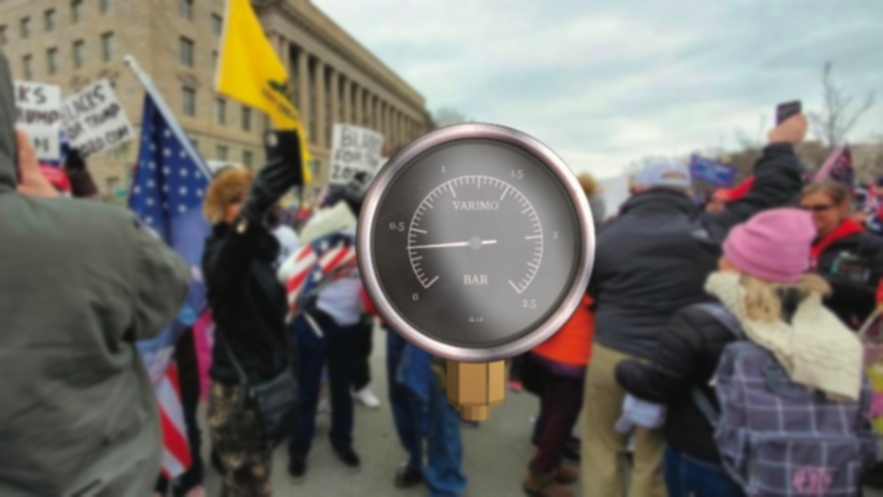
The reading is 0.35 bar
